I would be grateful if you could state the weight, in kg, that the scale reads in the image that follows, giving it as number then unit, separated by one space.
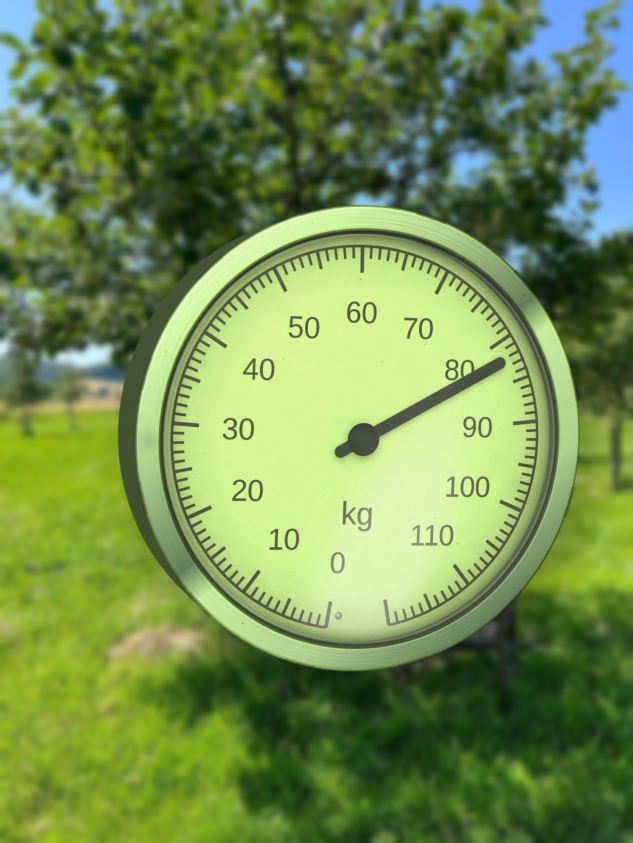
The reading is 82 kg
